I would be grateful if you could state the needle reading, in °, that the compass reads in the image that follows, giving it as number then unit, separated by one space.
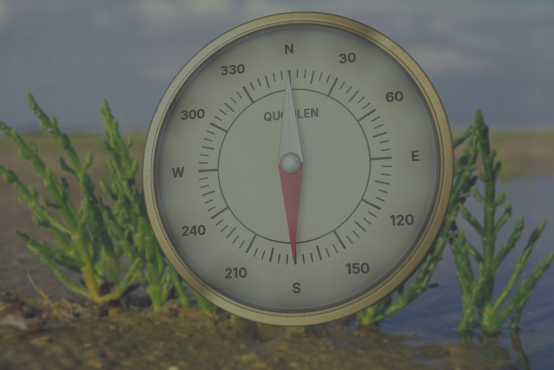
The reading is 180 °
